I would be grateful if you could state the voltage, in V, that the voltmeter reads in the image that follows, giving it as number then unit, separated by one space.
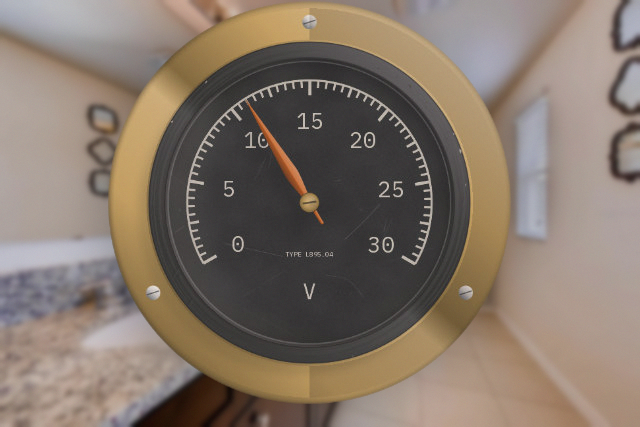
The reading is 11 V
